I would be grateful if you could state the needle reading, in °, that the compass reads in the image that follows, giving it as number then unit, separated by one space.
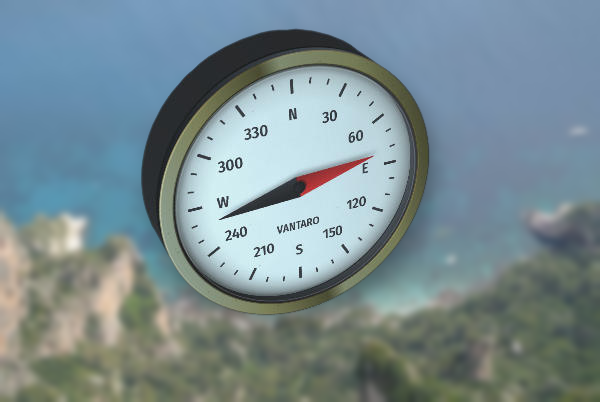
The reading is 80 °
